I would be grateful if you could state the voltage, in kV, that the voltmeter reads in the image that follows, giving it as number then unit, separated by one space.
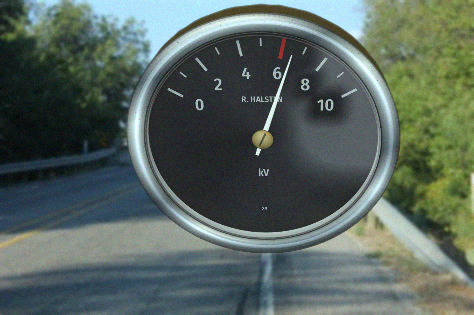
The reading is 6.5 kV
